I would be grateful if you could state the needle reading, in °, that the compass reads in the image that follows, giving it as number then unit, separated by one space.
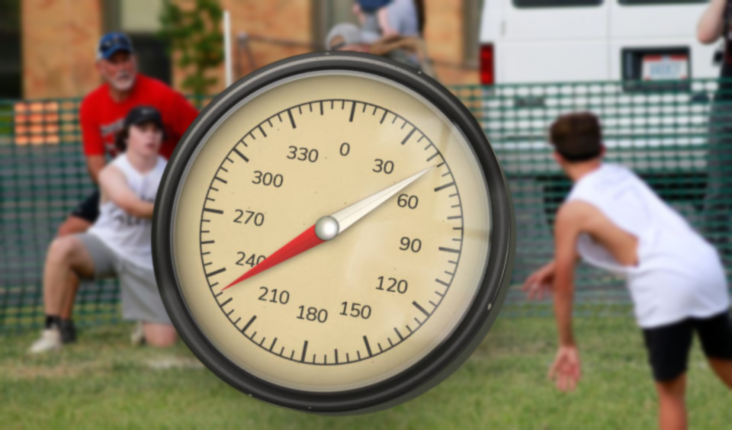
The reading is 230 °
